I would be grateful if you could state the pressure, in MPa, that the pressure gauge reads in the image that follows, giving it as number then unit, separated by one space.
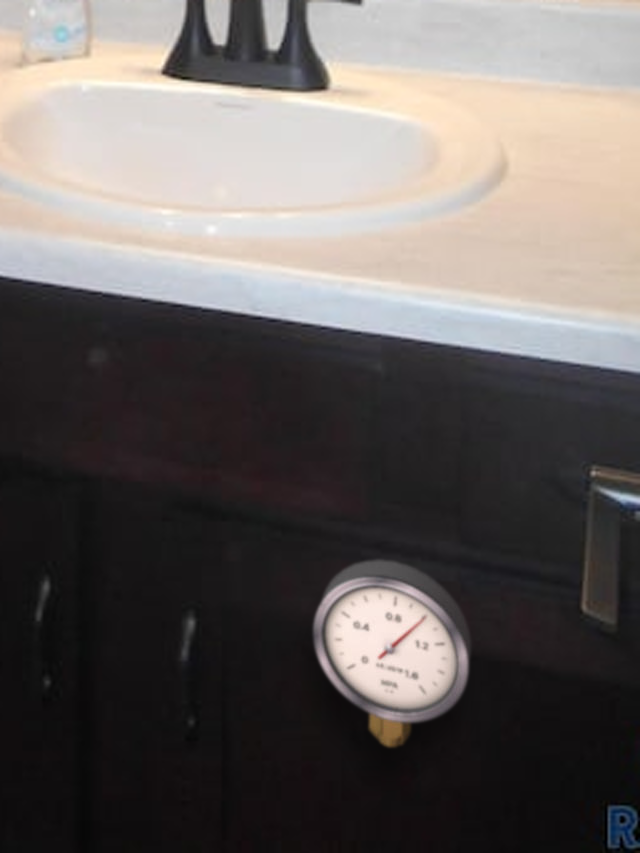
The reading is 1 MPa
